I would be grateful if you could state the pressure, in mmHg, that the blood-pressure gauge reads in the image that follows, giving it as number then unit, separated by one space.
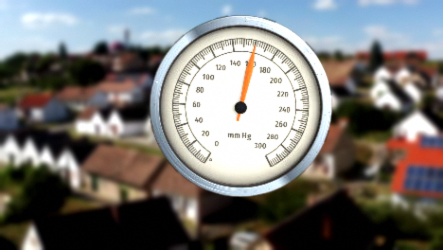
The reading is 160 mmHg
